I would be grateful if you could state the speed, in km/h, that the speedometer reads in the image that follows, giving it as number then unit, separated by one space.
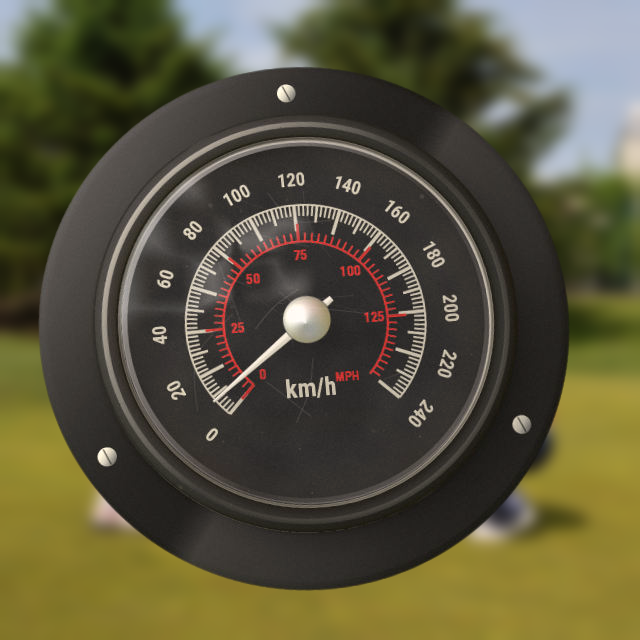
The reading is 8 km/h
